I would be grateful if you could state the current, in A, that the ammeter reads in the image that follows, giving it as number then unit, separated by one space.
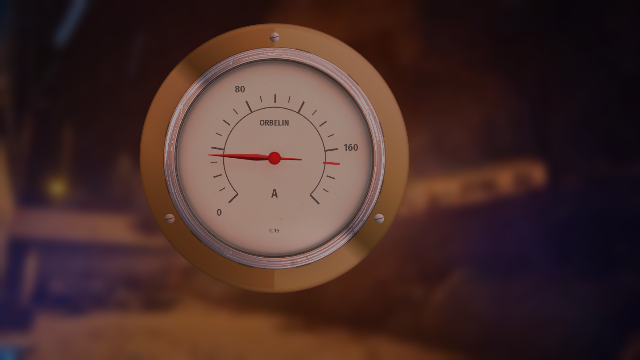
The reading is 35 A
